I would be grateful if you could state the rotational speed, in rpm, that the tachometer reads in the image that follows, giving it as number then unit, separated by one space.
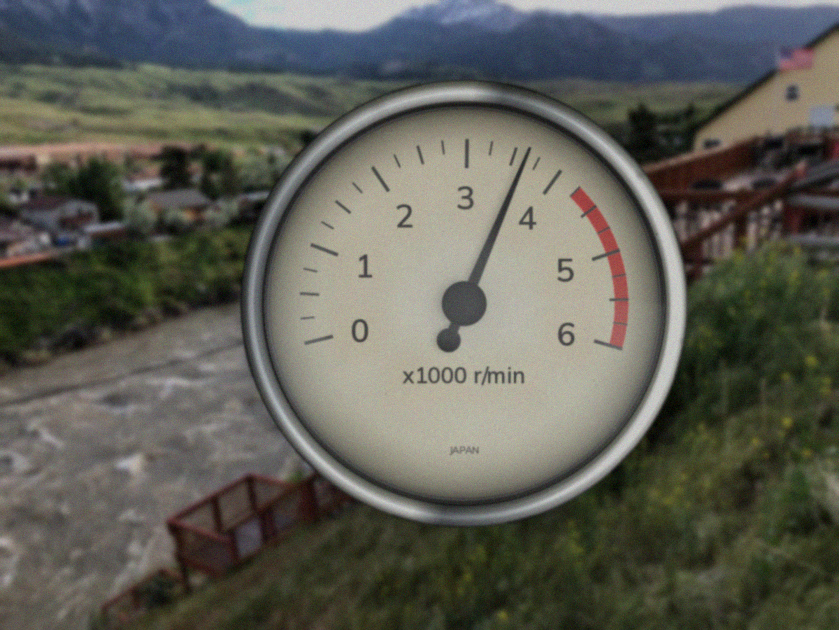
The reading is 3625 rpm
